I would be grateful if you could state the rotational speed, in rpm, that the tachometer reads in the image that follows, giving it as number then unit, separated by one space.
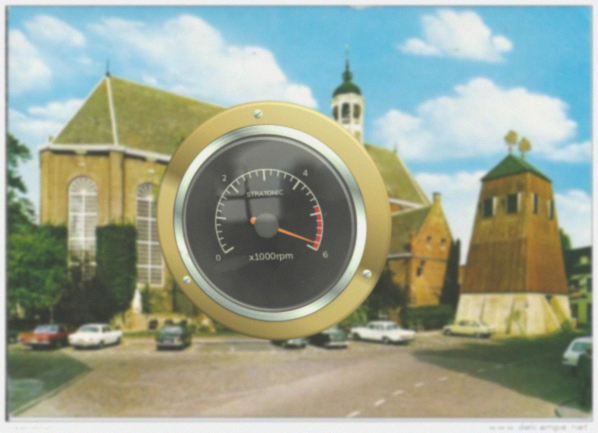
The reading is 5800 rpm
